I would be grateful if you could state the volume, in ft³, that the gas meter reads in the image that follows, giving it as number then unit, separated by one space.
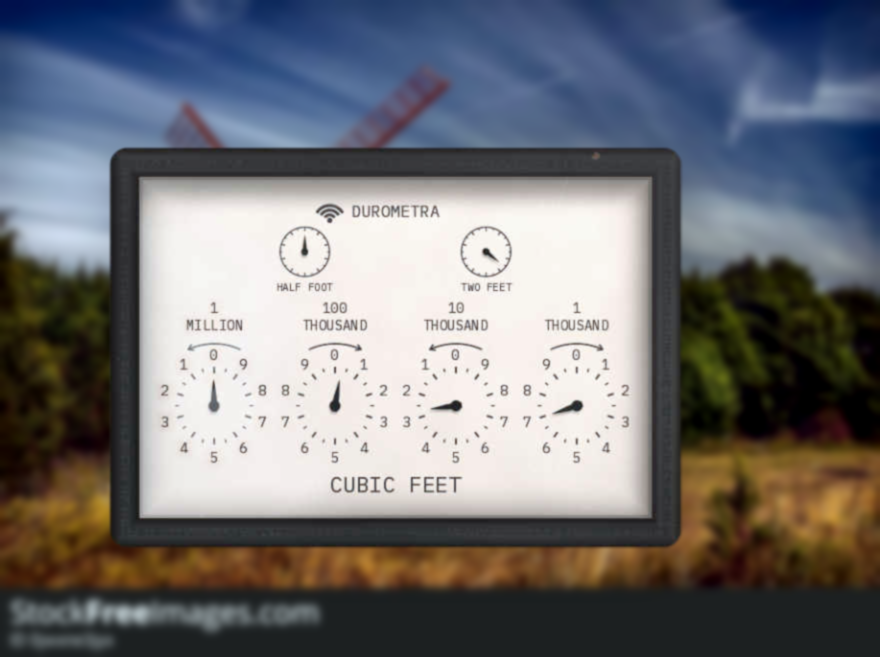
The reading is 2700 ft³
